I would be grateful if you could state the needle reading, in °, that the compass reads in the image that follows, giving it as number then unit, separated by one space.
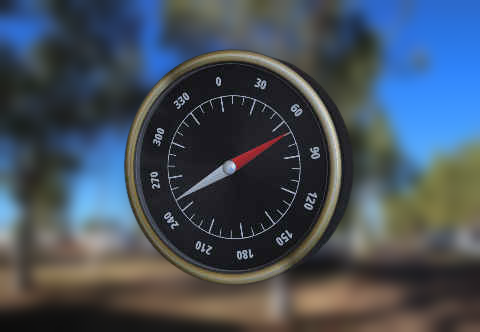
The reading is 70 °
